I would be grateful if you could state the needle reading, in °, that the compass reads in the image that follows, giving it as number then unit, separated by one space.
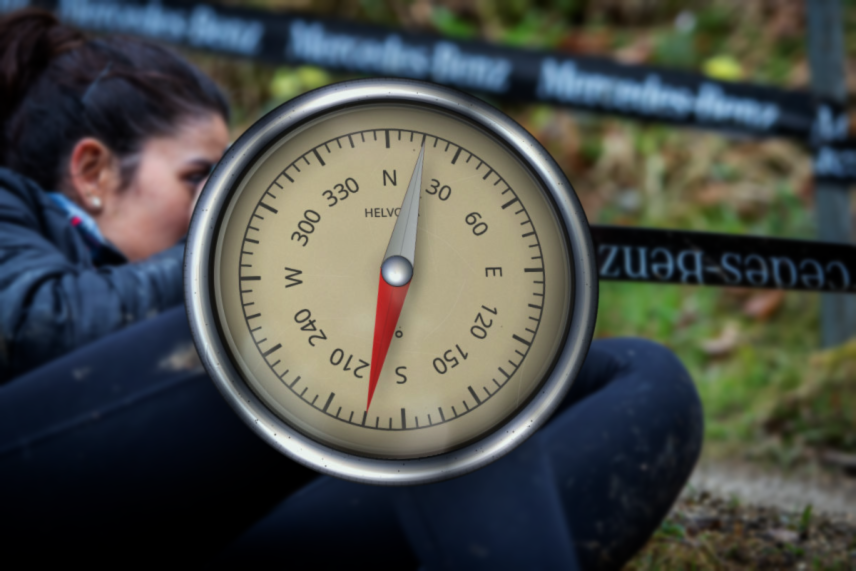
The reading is 195 °
